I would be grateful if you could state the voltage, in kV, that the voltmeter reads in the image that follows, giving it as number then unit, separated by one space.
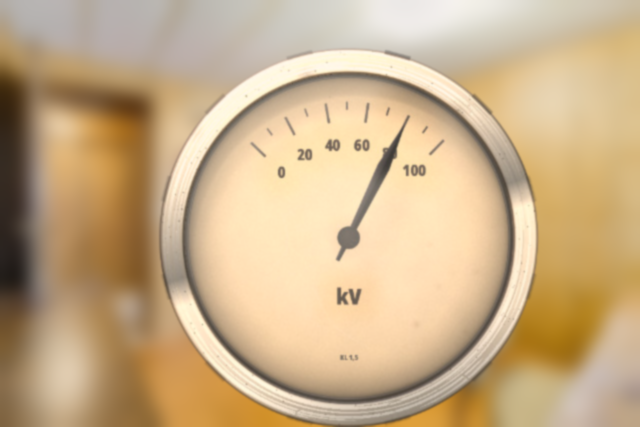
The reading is 80 kV
